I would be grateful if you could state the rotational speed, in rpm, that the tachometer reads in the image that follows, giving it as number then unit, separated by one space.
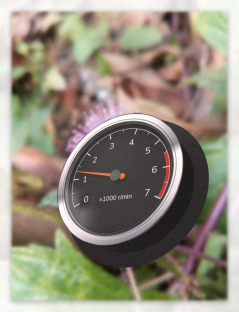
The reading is 1250 rpm
